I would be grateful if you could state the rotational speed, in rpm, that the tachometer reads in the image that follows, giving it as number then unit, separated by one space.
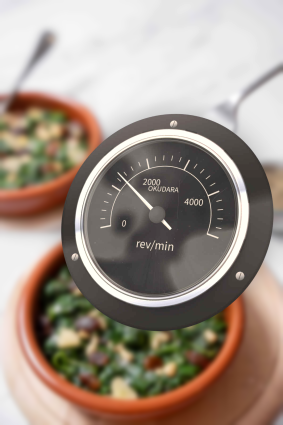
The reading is 1300 rpm
